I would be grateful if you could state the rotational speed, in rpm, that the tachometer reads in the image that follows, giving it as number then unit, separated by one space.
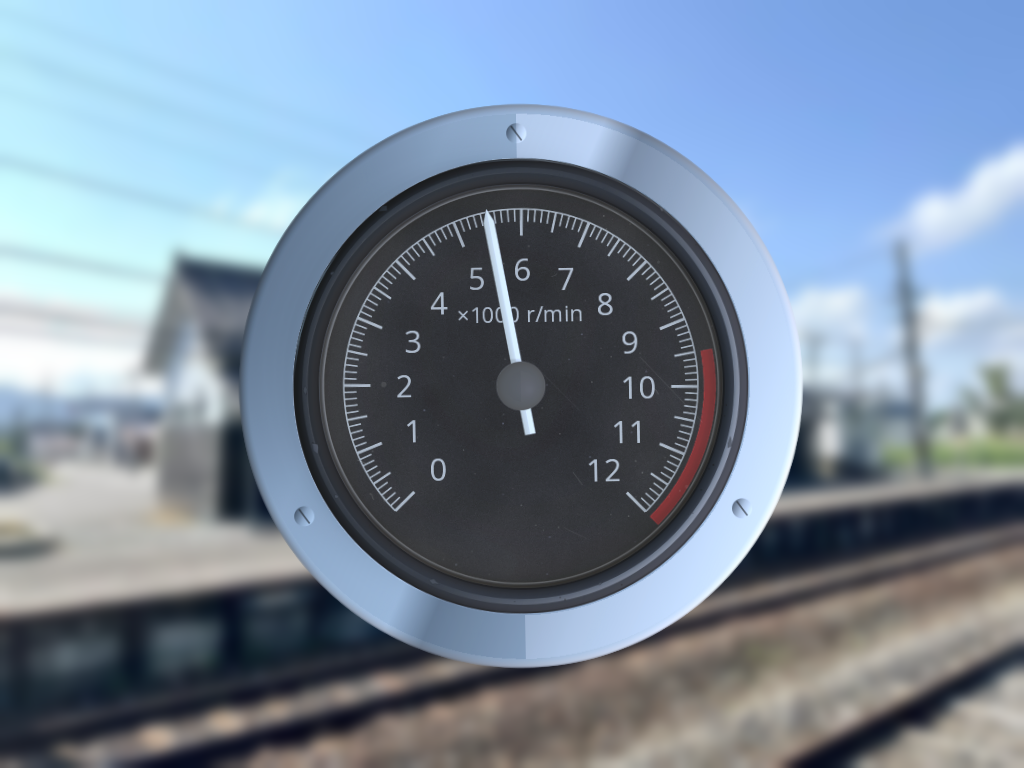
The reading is 5500 rpm
